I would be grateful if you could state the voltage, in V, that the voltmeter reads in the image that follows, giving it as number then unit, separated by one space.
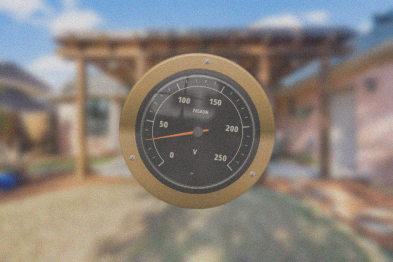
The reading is 30 V
